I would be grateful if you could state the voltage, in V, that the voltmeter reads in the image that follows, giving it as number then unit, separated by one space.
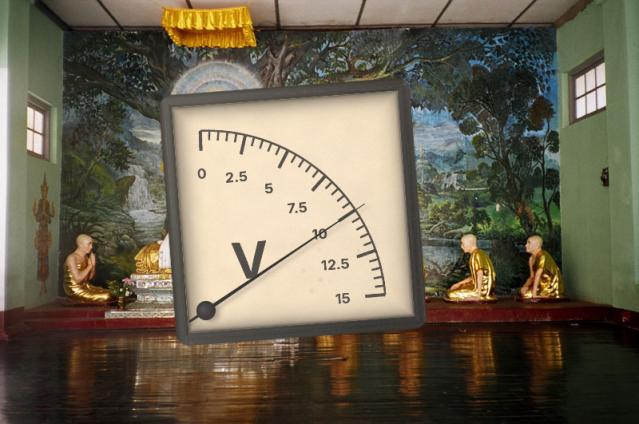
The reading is 10 V
